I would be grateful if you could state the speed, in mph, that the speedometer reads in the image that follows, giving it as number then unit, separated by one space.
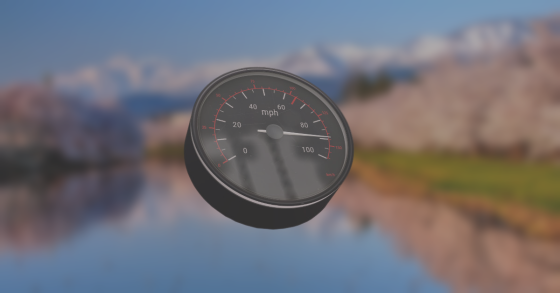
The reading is 90 mph
